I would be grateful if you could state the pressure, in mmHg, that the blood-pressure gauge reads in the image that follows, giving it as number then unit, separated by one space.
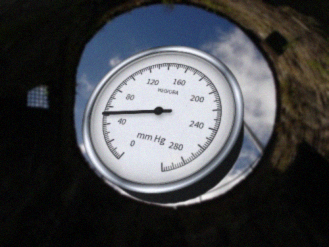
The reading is 50 mmHg
